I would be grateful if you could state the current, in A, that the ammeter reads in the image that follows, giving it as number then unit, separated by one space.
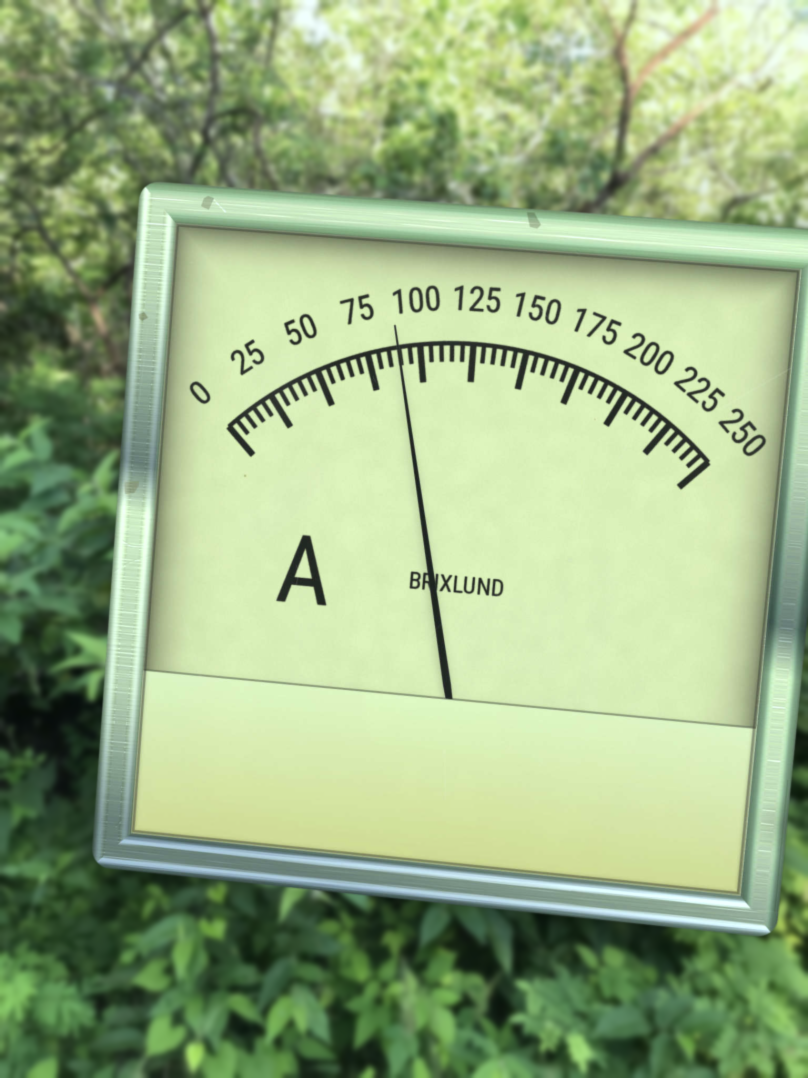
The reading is 90 A
